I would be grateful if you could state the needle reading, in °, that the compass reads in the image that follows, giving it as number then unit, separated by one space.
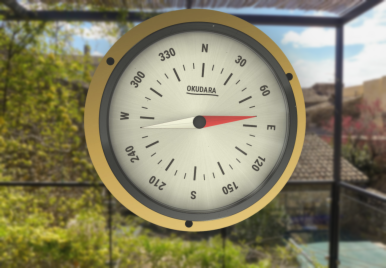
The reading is 80 °
